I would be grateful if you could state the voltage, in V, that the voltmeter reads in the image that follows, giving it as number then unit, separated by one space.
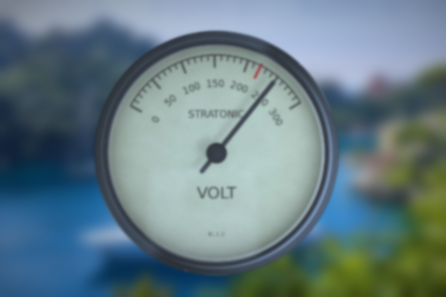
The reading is 250 V
